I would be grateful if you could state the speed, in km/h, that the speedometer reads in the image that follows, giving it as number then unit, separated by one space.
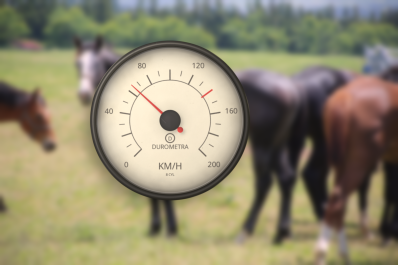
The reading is 65 km/h
